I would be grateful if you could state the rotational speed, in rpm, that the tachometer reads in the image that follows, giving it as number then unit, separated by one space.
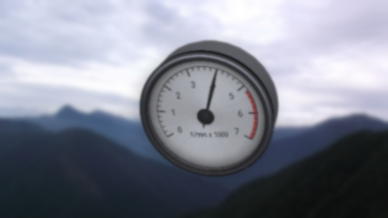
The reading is 4000 rpm
